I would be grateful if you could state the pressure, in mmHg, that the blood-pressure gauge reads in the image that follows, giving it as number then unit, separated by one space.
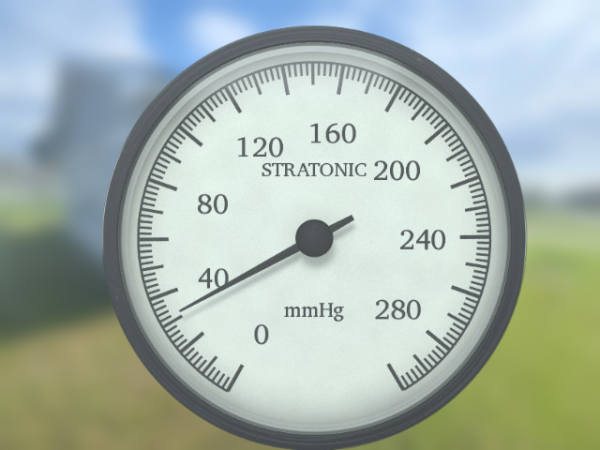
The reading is 32 mmHg
